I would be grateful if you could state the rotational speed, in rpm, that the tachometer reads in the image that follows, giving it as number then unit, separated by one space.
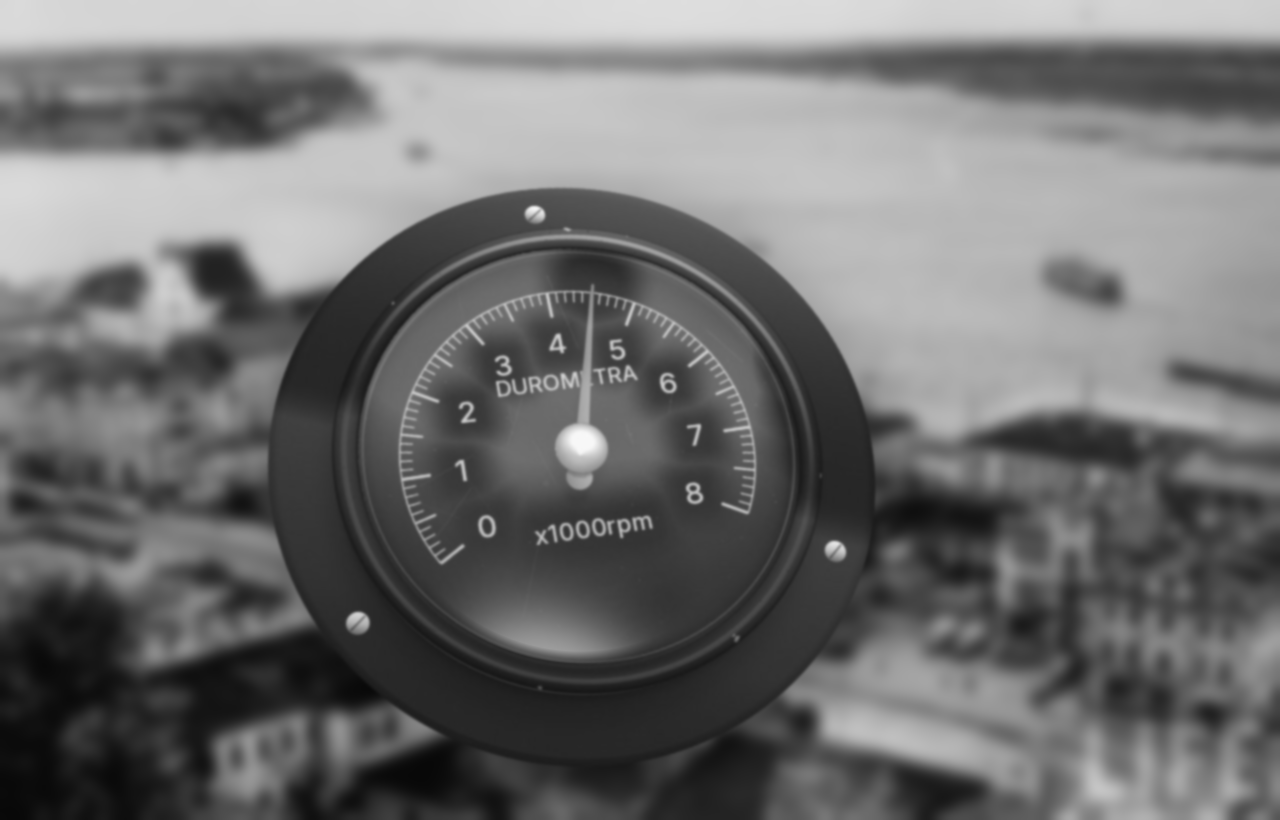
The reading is 4500 rpm
